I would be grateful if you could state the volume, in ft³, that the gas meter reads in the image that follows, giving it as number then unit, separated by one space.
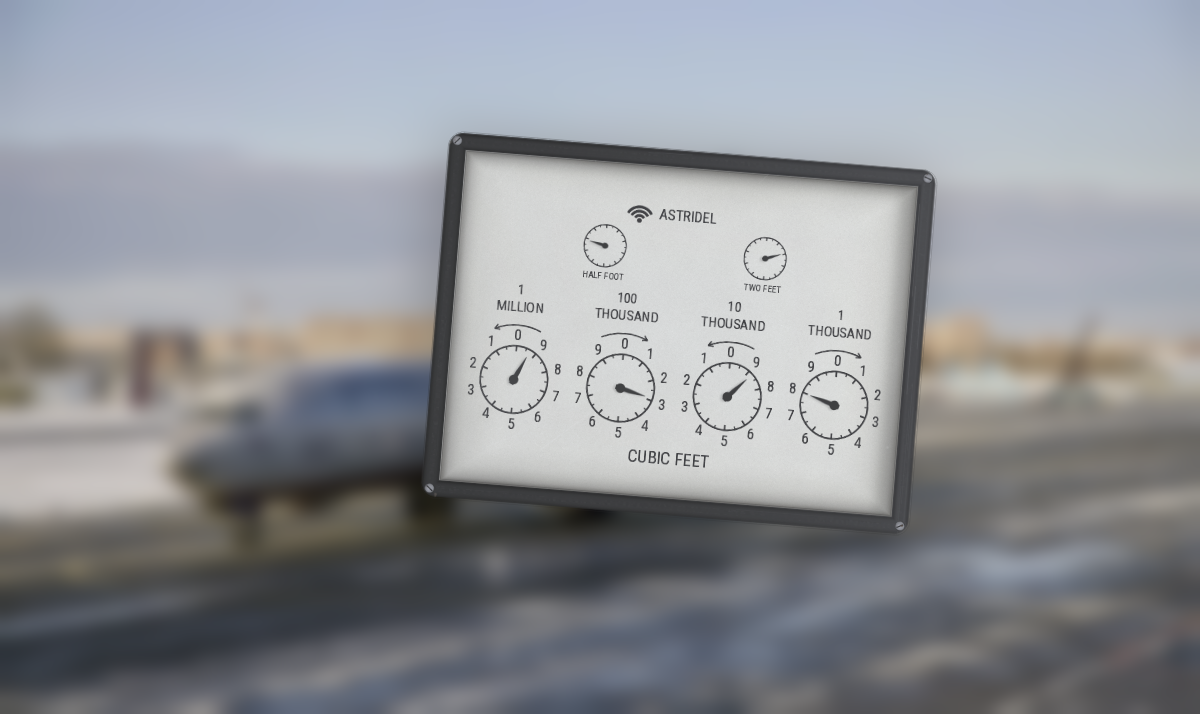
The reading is 928800 ft³
